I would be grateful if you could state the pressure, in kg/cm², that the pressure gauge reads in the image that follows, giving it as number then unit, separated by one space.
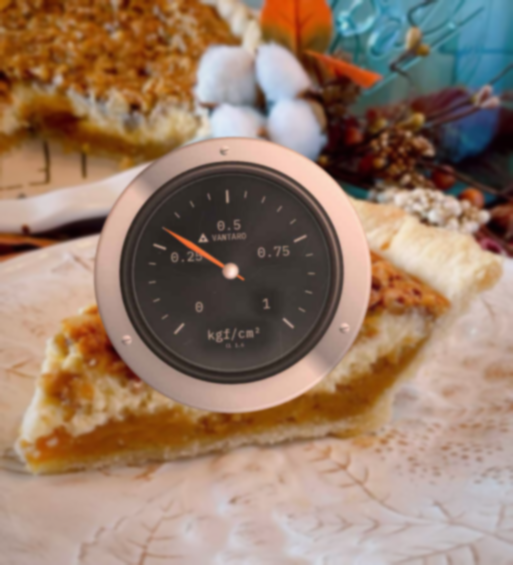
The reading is 0.3 kg/cm²
